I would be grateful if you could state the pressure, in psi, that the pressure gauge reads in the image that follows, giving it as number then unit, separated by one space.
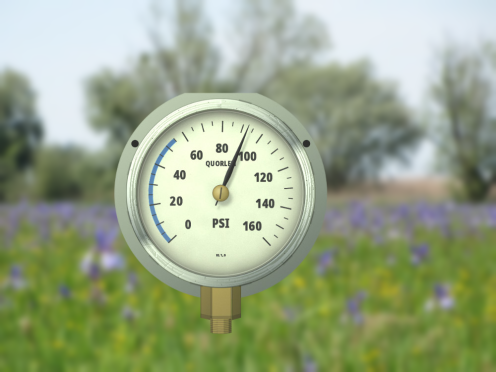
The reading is 92.5 psi
